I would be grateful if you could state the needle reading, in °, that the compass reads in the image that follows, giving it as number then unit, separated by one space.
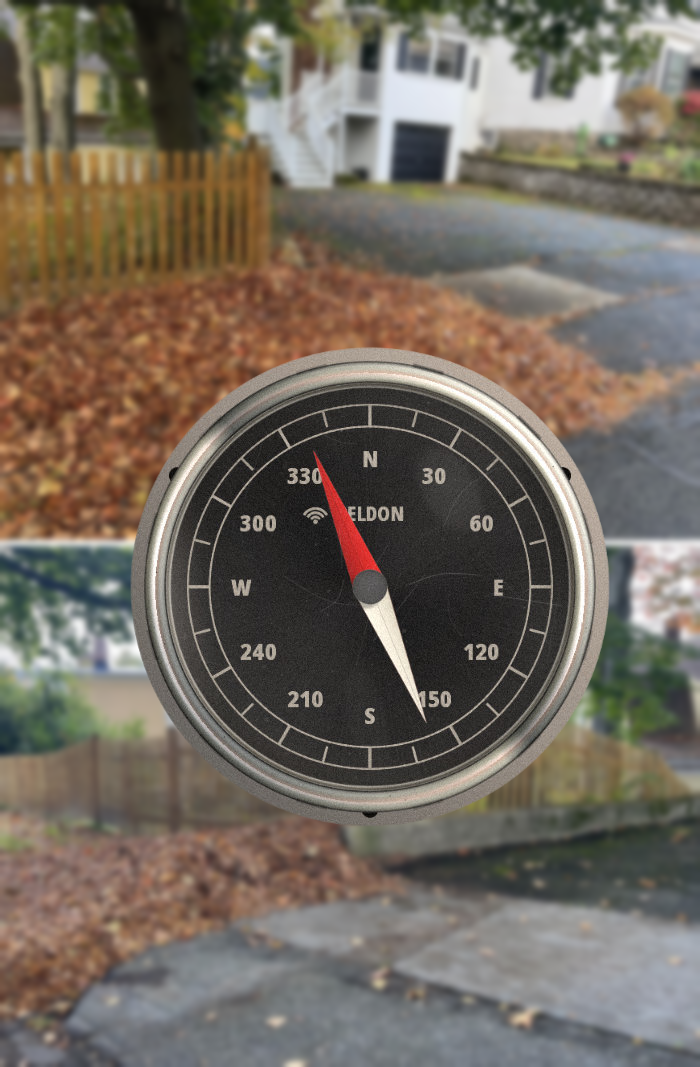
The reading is 337.5 °
